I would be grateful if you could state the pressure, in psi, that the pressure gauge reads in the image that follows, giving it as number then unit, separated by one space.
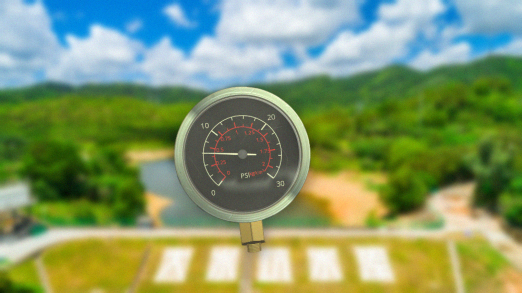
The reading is 6 psi
